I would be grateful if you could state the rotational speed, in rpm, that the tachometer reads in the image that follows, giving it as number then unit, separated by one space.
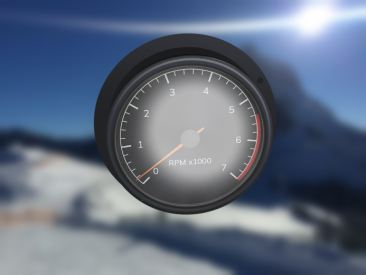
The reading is 200 rpm
